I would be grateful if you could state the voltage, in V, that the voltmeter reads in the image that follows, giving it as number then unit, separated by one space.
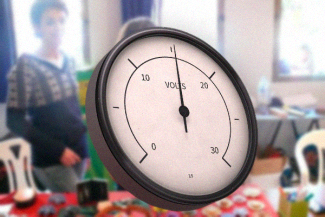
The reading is 15 V
